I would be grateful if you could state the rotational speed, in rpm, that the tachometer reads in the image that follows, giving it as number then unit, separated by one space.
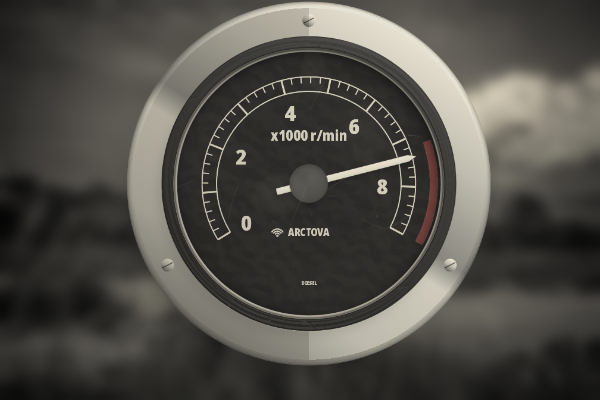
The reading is 7400 rpm
